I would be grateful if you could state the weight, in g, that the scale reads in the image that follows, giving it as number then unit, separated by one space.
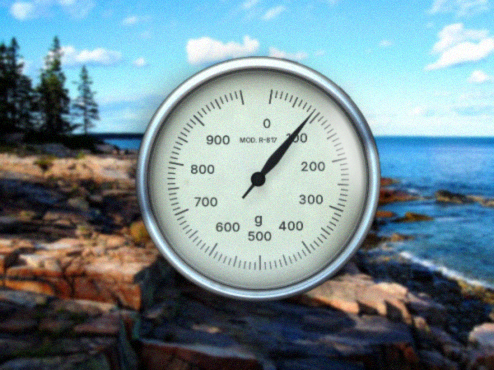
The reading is 90 g
